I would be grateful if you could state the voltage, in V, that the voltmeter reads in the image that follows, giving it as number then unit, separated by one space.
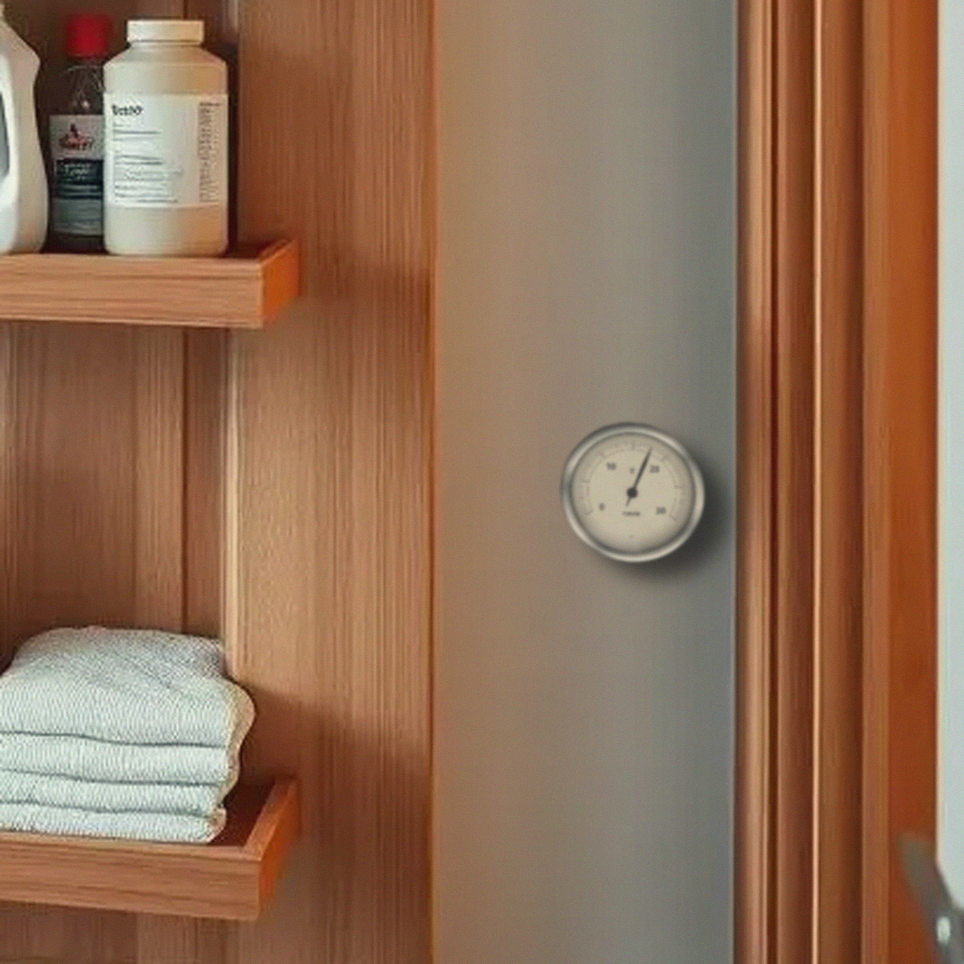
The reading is 17.5 V
